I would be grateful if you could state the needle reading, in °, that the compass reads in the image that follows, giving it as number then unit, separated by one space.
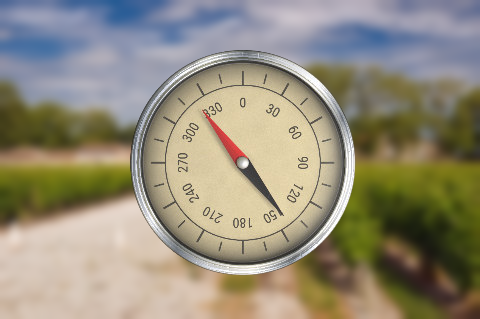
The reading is 322.5 °
